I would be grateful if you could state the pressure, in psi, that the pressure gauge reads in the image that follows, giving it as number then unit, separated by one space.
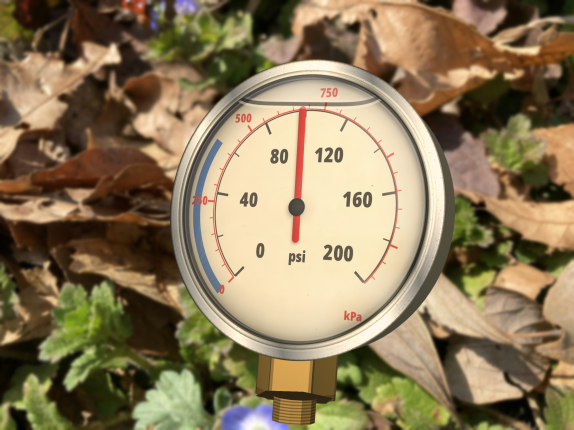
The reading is 100 psi
